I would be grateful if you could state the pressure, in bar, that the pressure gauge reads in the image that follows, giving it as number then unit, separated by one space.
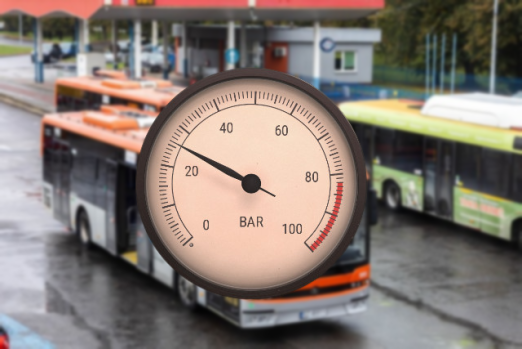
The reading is 26 bar
